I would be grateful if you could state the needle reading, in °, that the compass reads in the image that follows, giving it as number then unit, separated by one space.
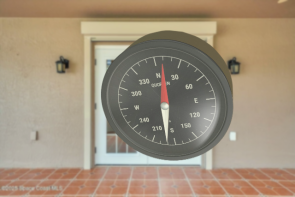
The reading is 10 °
